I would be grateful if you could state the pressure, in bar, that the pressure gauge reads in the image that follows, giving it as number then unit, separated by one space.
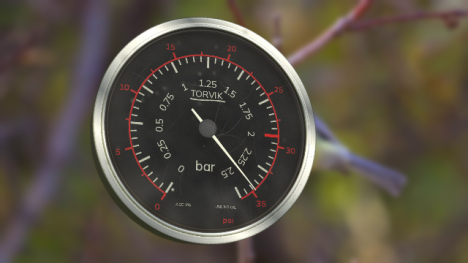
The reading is 2.4 bar
